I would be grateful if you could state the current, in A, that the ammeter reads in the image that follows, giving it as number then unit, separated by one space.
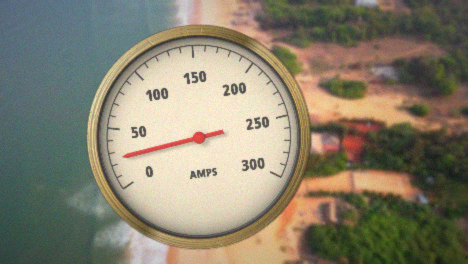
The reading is 25 A
